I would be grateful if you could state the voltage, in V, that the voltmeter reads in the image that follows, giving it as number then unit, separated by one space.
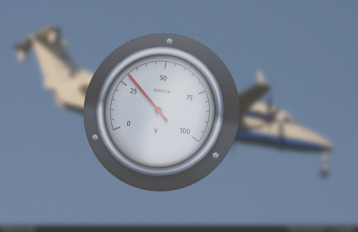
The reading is 30 V
